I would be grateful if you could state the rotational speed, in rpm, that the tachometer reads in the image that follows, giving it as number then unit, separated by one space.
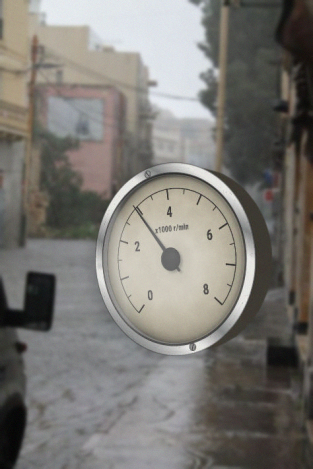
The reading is 3000 rpm
